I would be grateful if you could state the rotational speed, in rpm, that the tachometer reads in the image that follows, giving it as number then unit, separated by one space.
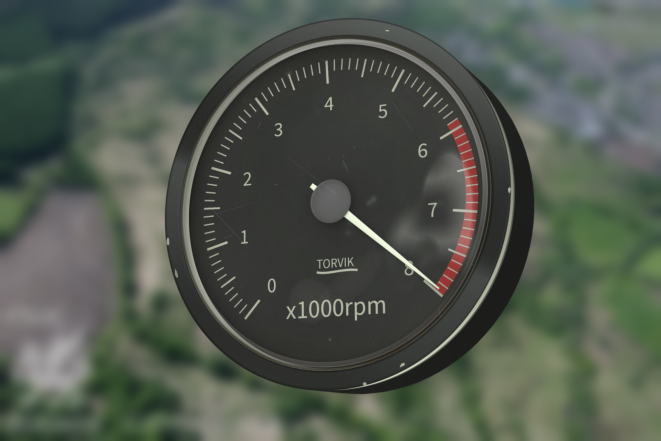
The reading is 7950 rpm
